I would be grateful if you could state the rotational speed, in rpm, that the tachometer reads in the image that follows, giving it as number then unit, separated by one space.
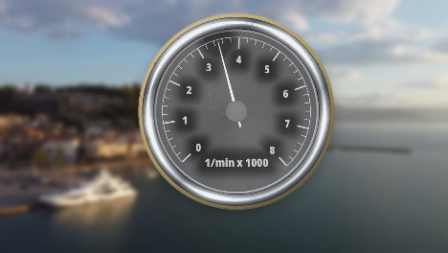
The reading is 3500 rpm
